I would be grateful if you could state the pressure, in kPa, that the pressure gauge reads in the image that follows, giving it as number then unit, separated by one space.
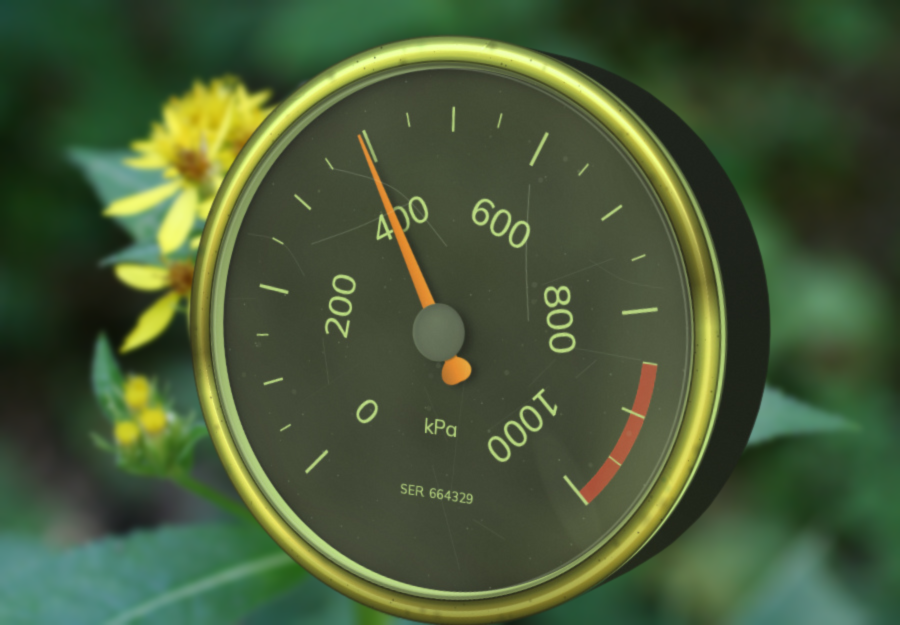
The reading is 400 kPa
